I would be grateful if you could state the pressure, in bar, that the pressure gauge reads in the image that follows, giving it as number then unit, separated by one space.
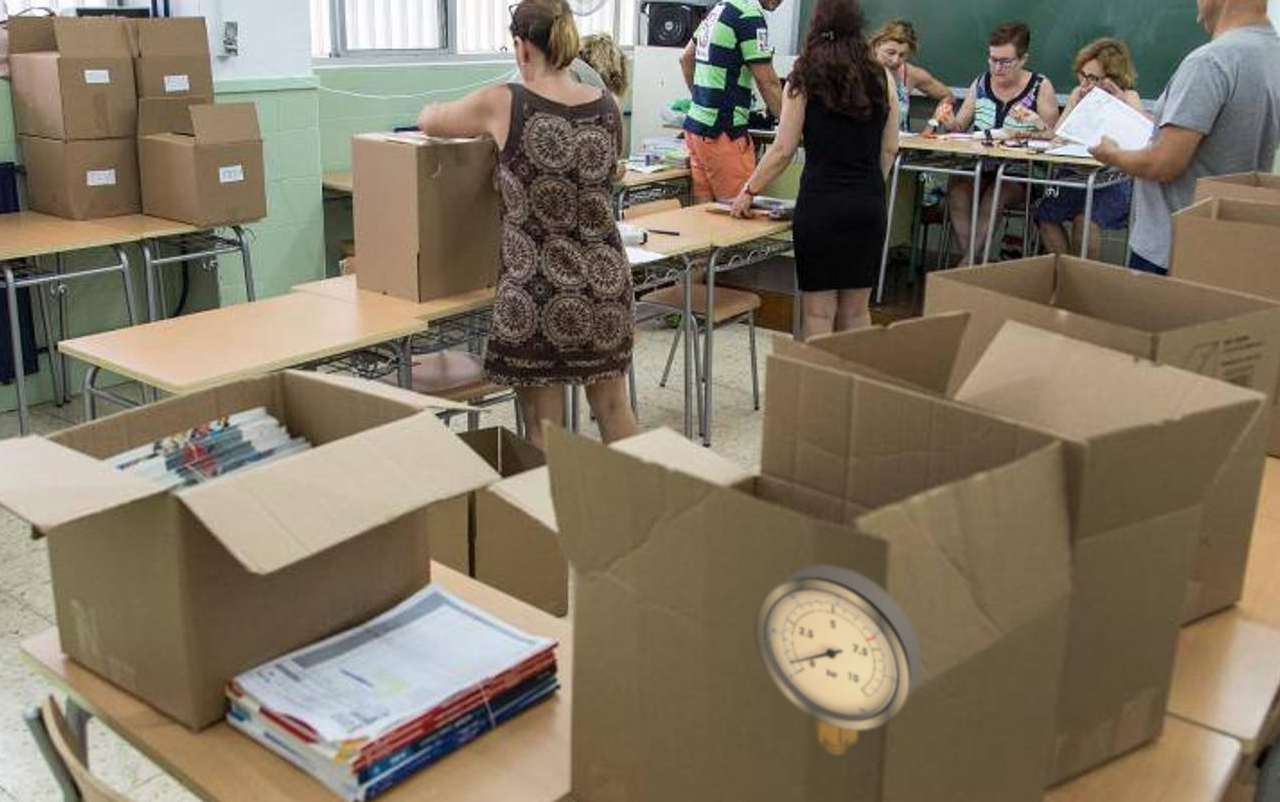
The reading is 0.5 bar
